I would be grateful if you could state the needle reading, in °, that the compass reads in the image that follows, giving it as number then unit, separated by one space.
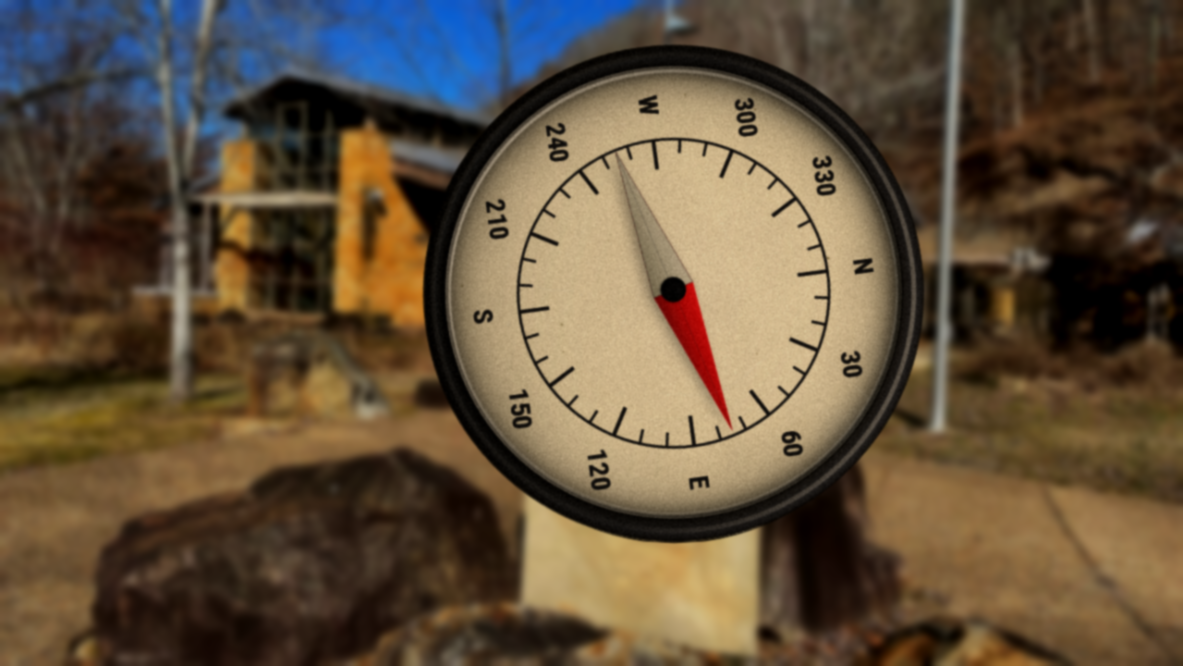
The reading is 75 °
